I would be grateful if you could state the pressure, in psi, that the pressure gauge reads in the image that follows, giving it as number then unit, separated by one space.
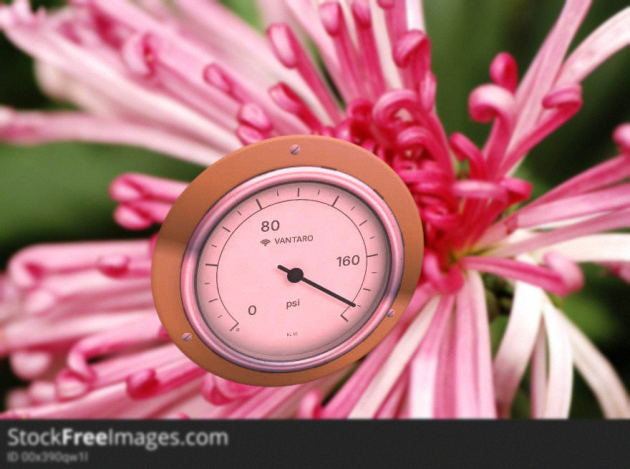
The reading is 190 psi
